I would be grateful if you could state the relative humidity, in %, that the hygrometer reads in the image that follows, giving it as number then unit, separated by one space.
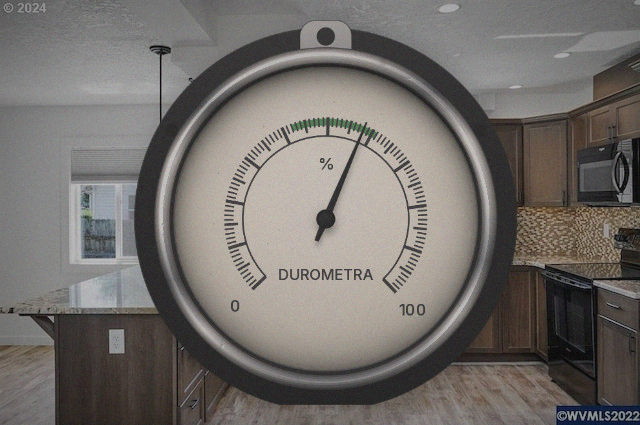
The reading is 58 %
